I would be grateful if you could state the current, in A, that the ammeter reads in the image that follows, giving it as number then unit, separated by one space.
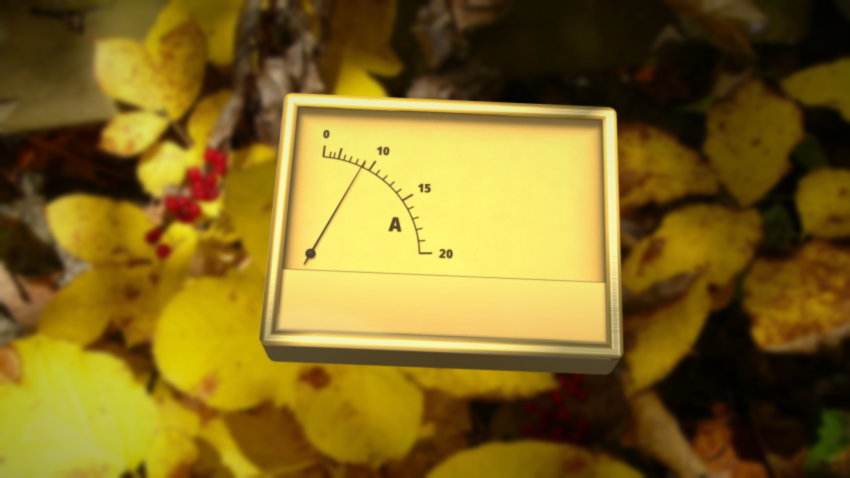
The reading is 9 A
